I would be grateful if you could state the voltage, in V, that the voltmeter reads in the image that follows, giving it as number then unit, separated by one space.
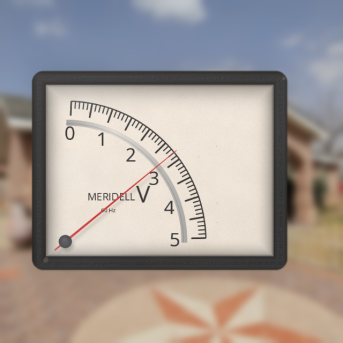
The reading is 2.8 V
